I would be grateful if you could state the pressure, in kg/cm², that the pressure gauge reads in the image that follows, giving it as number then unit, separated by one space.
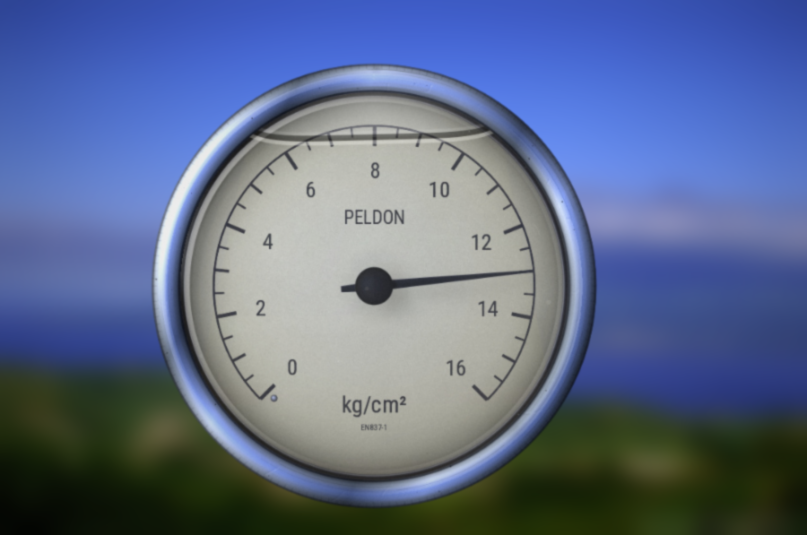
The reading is 13 kg/cm²
